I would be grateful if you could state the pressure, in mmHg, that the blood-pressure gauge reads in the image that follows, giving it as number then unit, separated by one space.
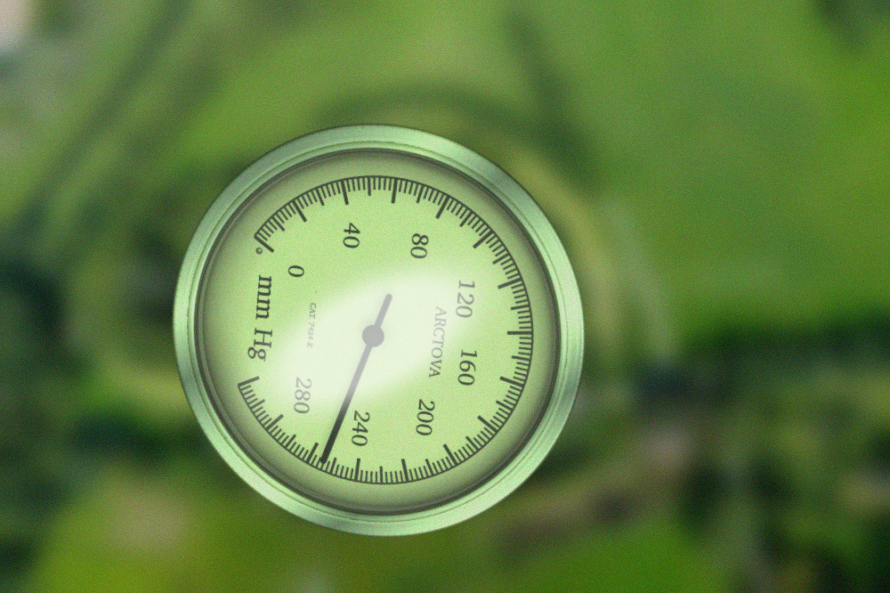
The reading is 254 mmHg
